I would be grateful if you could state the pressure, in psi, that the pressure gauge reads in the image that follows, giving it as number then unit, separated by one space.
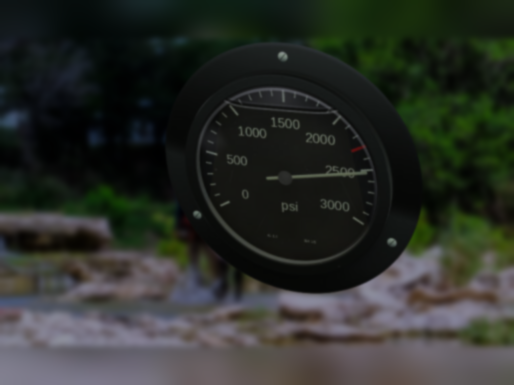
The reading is 2500 psi
